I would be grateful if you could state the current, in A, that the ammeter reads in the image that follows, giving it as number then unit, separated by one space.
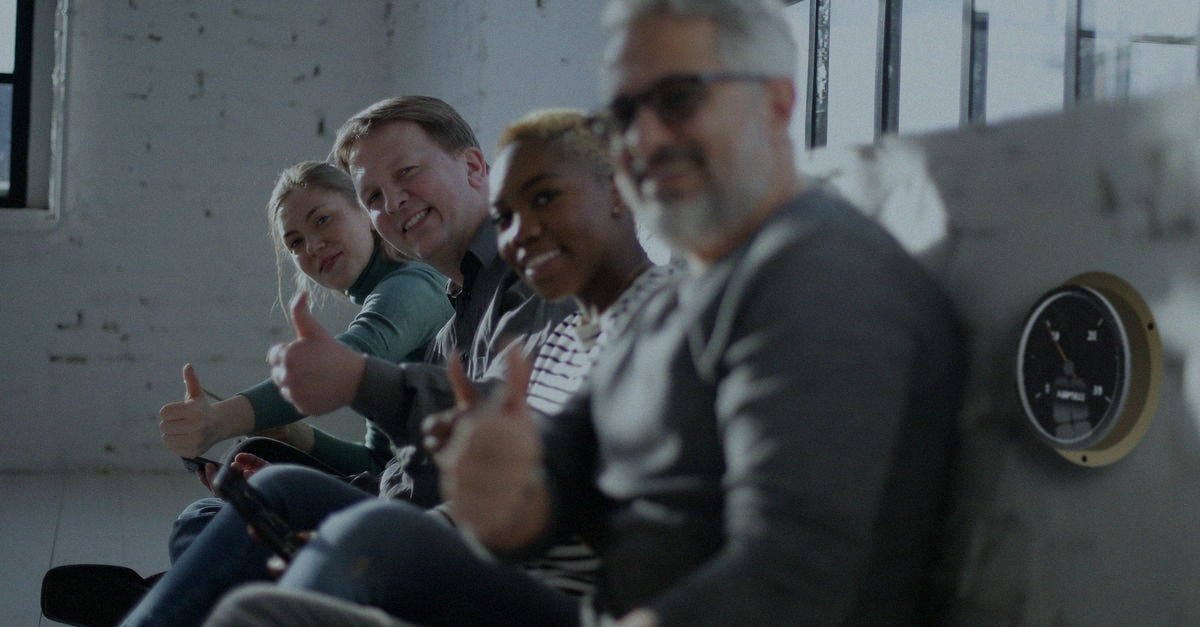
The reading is 10 A
